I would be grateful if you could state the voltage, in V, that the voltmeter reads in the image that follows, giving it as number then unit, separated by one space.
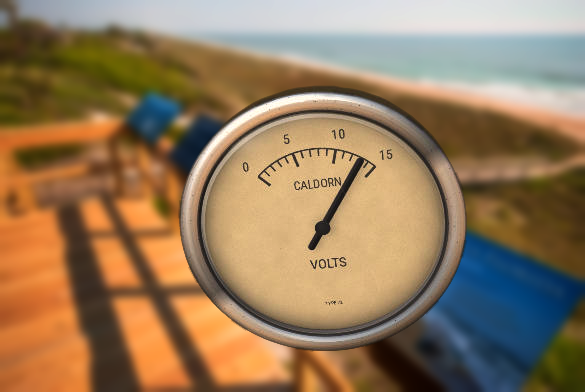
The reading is 13 V
